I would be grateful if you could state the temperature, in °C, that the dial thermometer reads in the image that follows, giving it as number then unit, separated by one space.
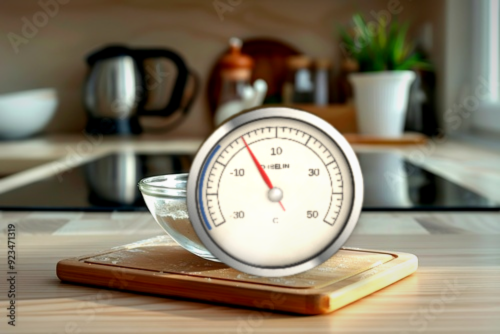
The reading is 0 °C
